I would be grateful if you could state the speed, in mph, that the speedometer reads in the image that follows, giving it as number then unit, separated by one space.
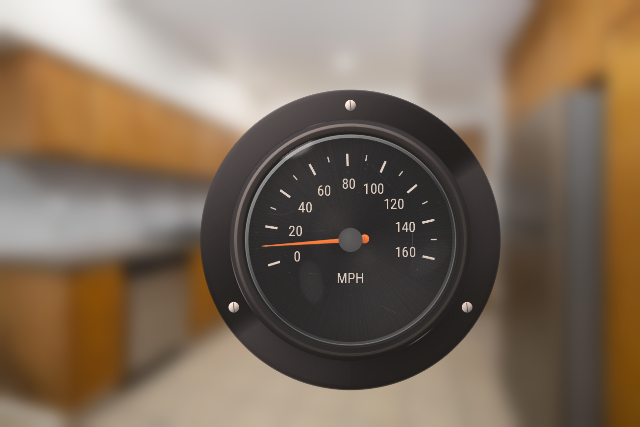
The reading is 10 mph
